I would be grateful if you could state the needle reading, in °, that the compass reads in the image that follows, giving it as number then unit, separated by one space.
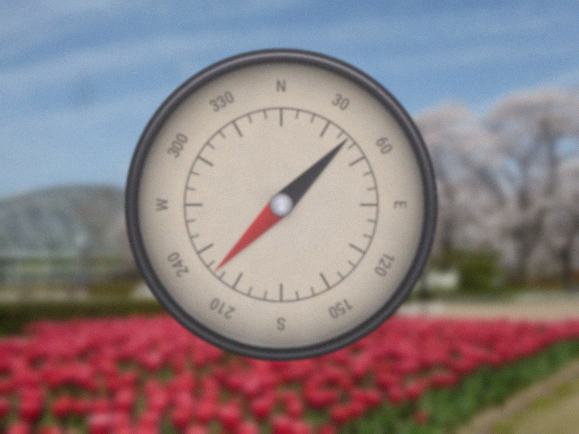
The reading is 225 °
